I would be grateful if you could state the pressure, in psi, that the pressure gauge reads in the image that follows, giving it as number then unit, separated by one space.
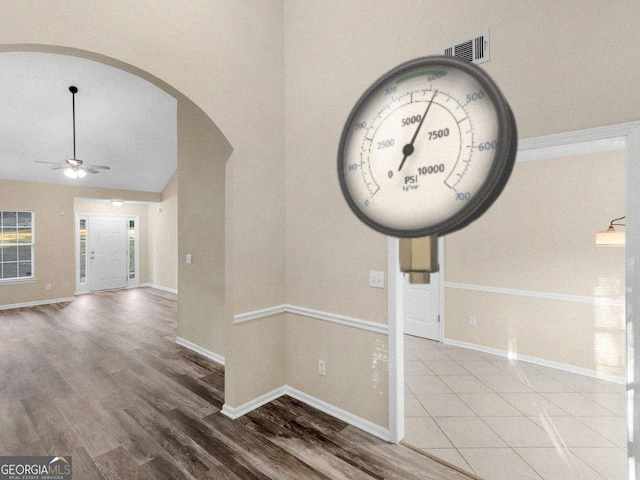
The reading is 6000 psi
